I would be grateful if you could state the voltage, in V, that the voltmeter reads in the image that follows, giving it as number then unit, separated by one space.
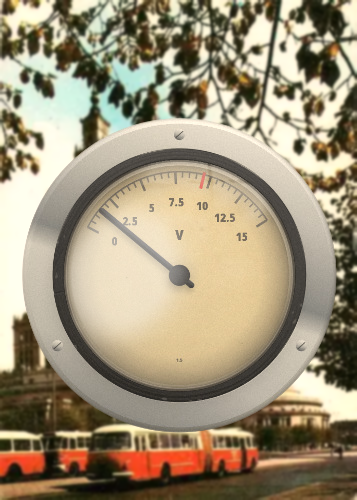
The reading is 1.5 V
